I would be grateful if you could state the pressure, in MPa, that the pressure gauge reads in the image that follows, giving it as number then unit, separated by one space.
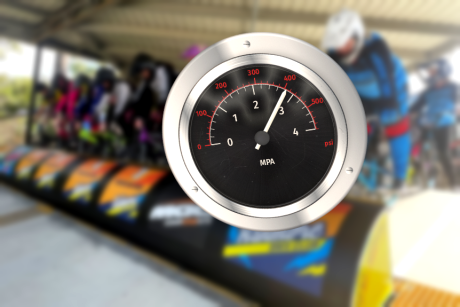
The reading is 2.8 MPa
